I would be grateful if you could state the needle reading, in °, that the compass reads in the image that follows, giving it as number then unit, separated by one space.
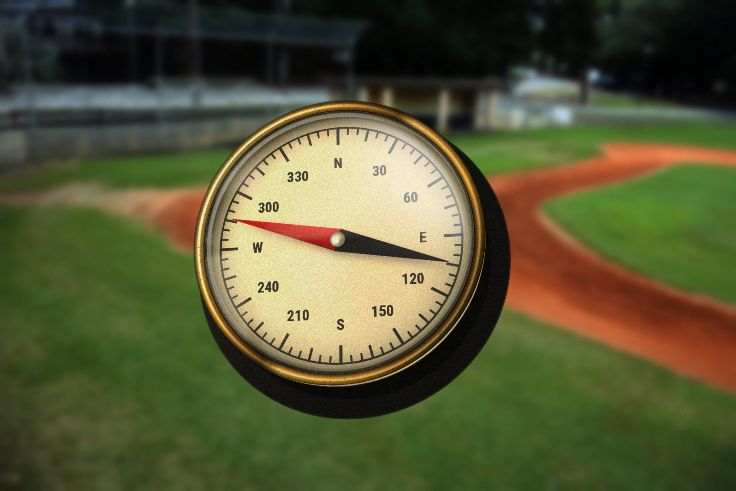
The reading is 285 °
